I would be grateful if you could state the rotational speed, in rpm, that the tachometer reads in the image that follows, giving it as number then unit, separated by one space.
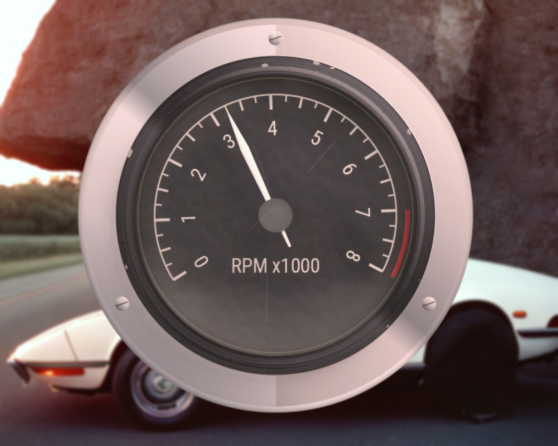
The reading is 3250 rpm
